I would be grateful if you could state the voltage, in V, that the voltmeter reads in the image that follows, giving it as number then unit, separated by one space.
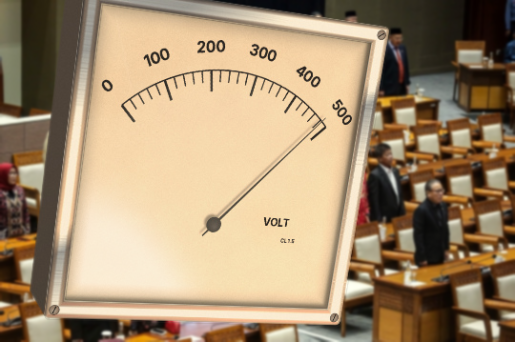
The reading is 480 V
